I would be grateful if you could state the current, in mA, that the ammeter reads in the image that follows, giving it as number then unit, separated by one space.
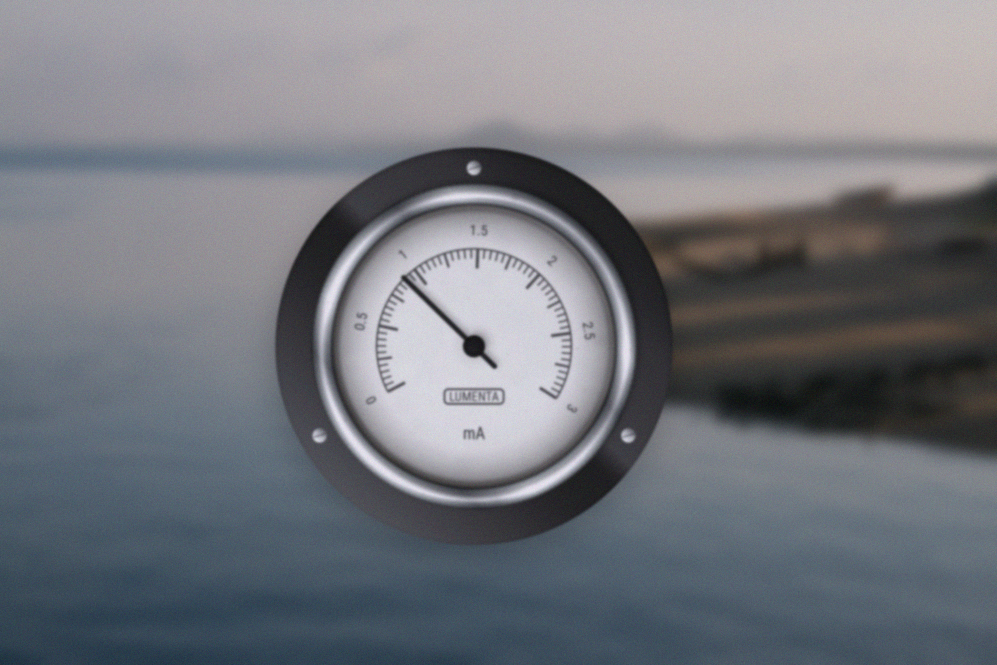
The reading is 0.9 mA
